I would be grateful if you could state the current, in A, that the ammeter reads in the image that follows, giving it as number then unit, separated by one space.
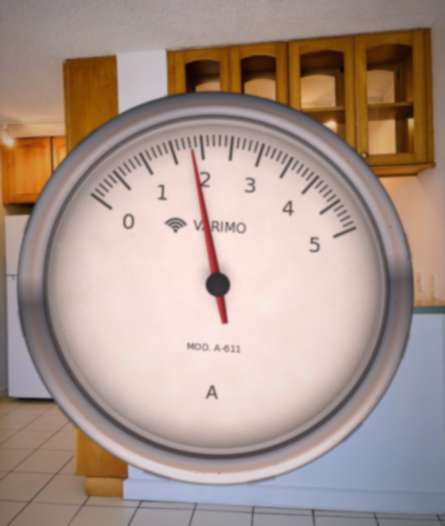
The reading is 1.8 A
